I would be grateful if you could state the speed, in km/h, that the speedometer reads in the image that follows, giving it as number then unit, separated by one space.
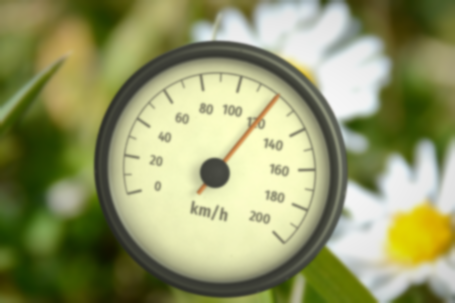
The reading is 120 km/h
